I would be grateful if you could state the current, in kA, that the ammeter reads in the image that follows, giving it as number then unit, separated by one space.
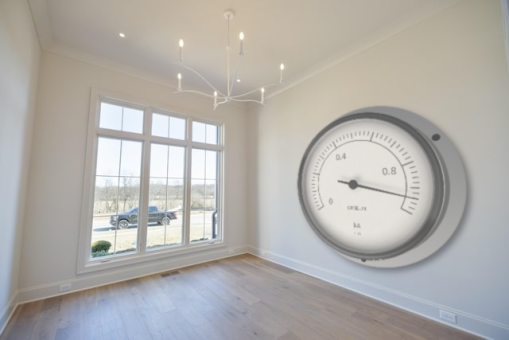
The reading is 0.94 kA
